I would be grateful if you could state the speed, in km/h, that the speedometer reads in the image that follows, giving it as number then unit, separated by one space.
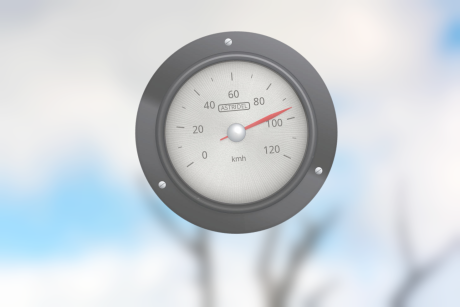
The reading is 95 km/h
